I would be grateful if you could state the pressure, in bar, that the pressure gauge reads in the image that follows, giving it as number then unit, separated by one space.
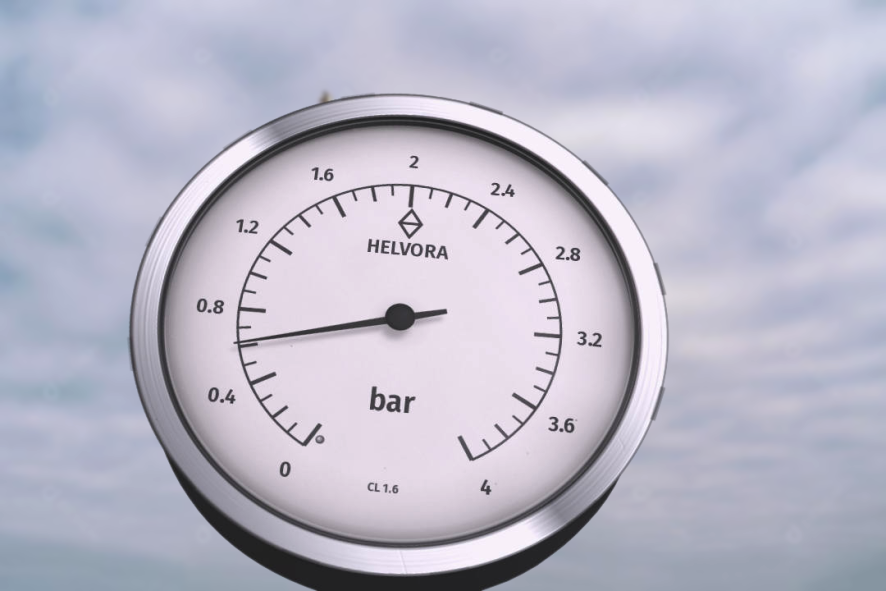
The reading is 0.6 bar
